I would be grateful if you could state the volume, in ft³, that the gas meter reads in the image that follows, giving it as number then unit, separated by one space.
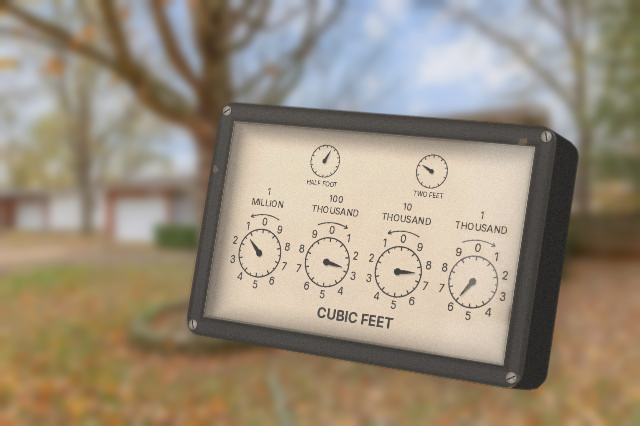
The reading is 127600 ft³
